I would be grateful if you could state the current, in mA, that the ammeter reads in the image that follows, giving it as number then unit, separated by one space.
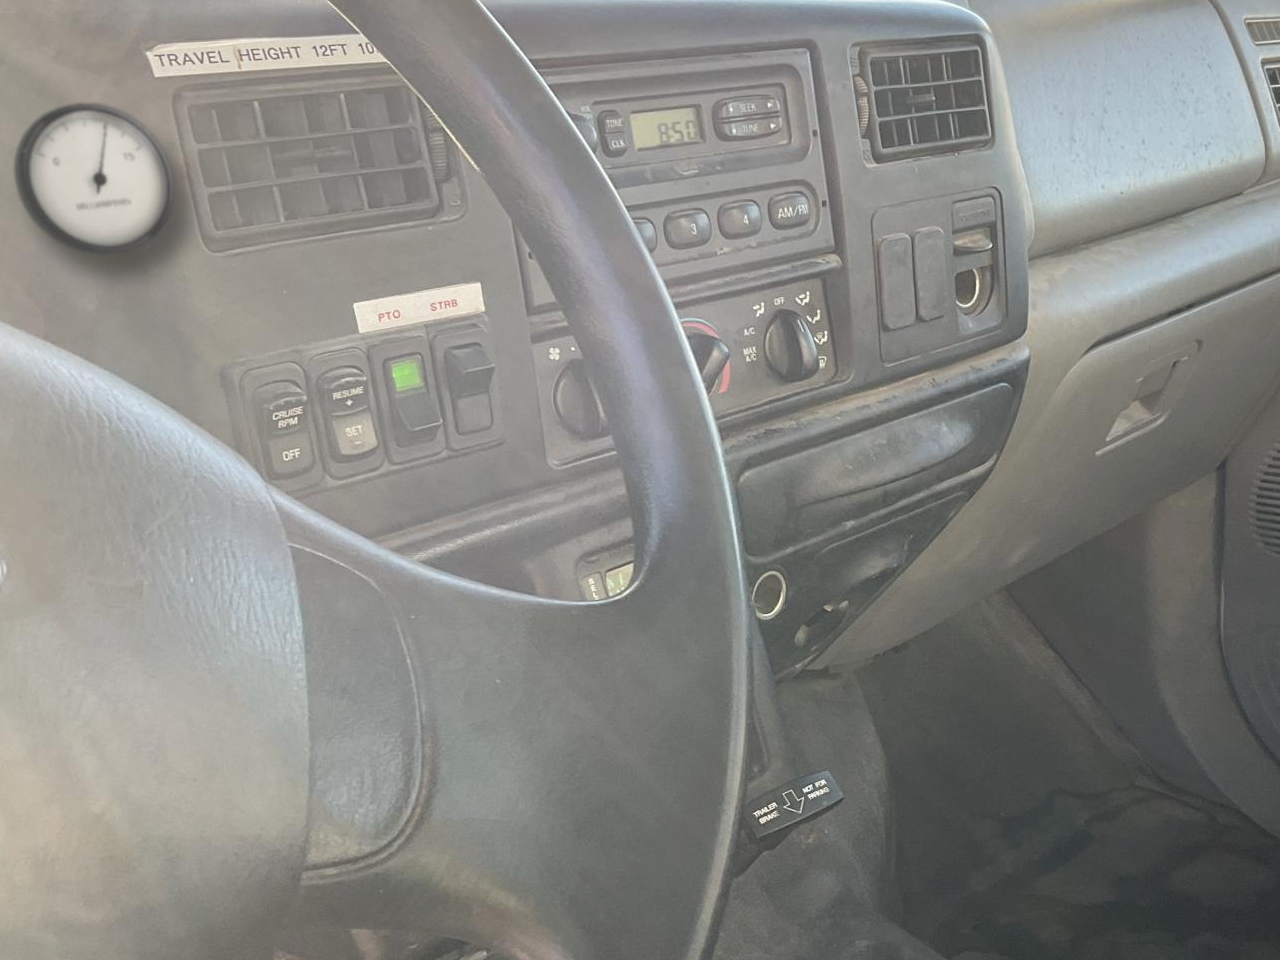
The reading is 10 mA
